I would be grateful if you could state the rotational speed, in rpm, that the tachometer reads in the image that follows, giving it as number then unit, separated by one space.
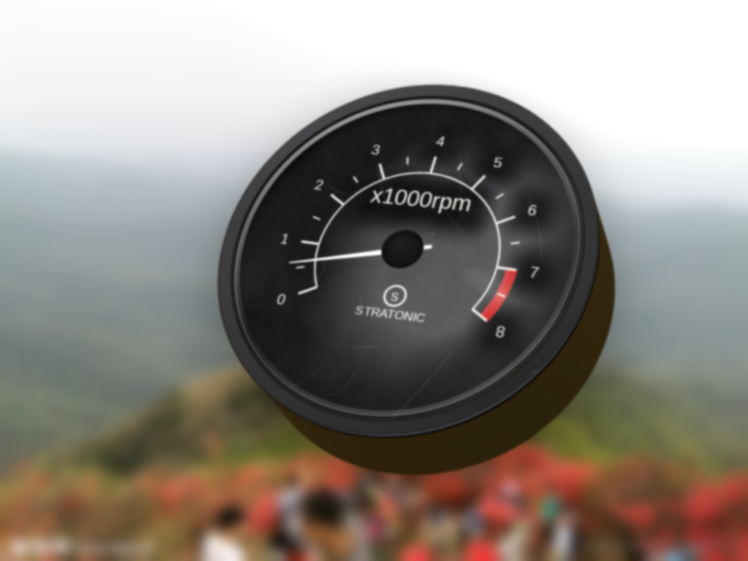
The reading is 500 rpm
